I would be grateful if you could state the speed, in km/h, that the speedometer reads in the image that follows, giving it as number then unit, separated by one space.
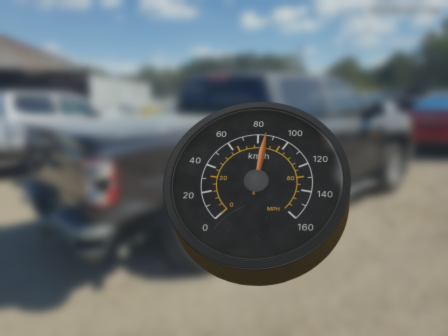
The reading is 85 km/h
